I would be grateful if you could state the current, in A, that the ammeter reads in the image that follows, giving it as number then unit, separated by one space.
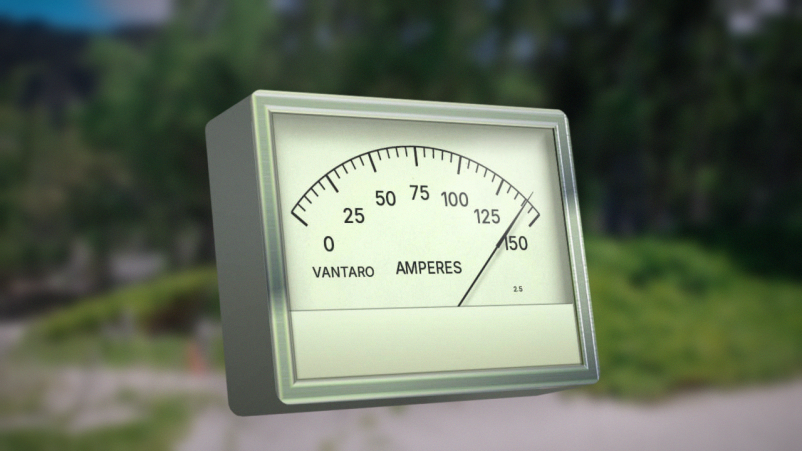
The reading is 140 A
